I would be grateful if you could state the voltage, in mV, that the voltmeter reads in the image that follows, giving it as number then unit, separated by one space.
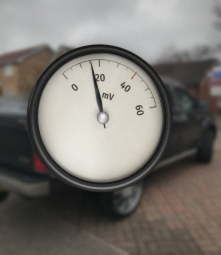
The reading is 15 mV
